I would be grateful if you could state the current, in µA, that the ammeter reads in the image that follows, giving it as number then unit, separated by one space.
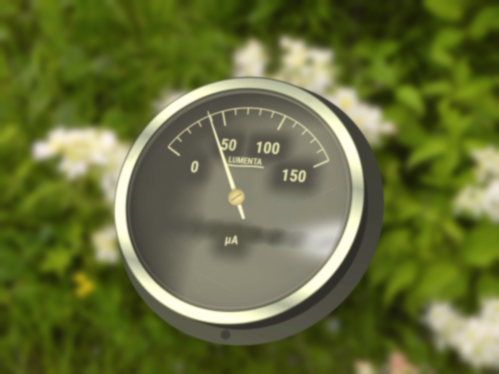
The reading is 40 µA
